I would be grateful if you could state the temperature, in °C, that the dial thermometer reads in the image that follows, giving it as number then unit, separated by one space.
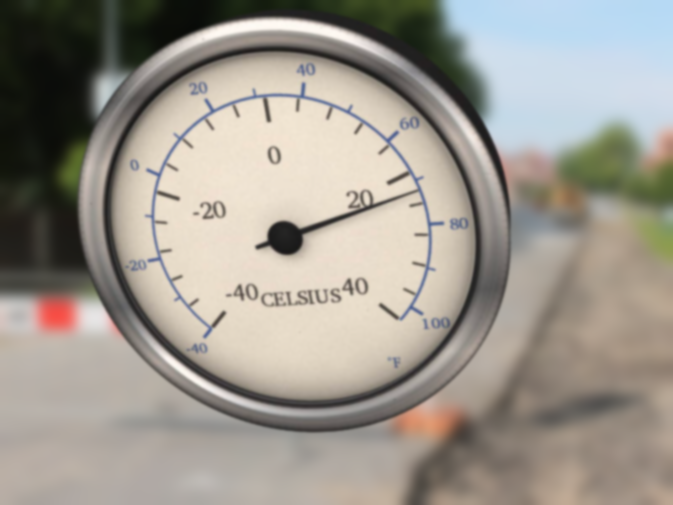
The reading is 22 °C
